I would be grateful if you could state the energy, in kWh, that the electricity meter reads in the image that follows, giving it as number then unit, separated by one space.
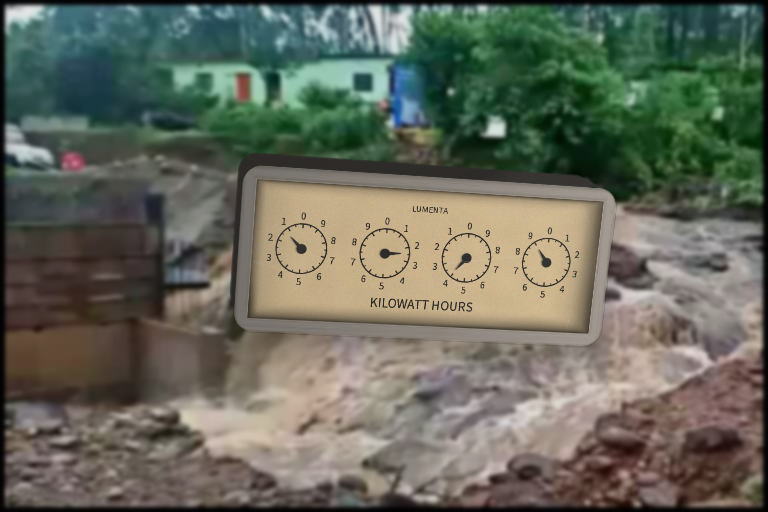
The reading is 1239 kWh
